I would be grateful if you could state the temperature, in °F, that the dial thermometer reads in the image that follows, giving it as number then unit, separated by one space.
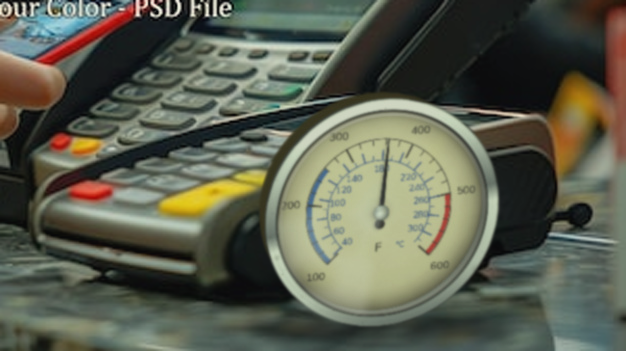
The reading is 360 °F
